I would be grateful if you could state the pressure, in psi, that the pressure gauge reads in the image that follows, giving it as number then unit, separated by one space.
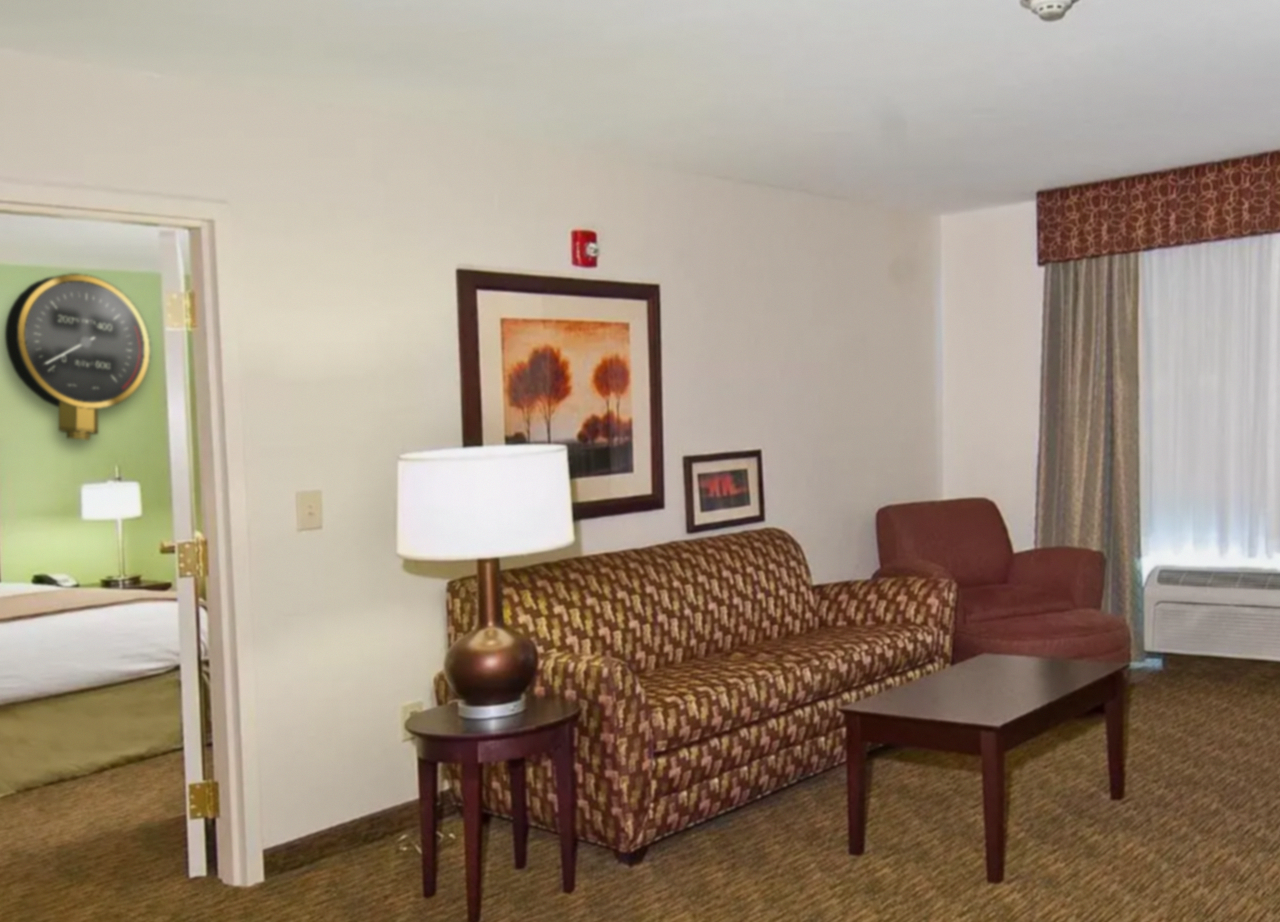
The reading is 20 psi
